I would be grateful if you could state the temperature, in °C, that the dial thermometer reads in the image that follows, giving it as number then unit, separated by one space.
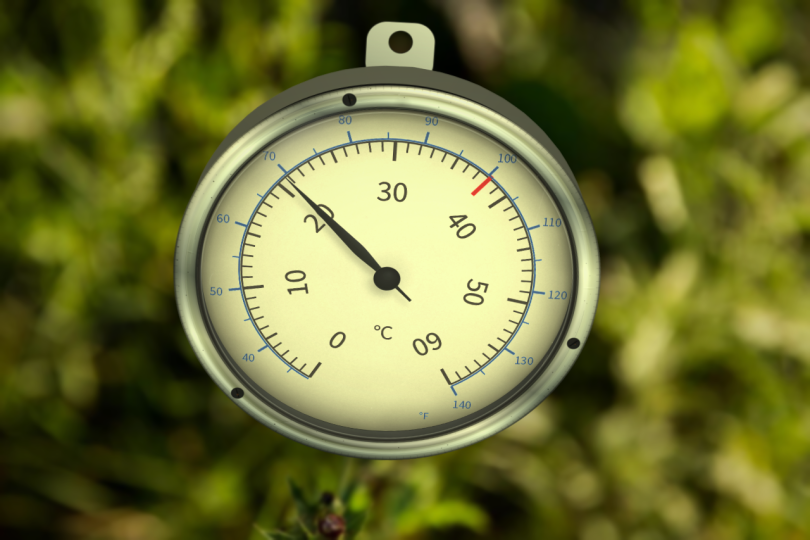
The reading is 21 °C
